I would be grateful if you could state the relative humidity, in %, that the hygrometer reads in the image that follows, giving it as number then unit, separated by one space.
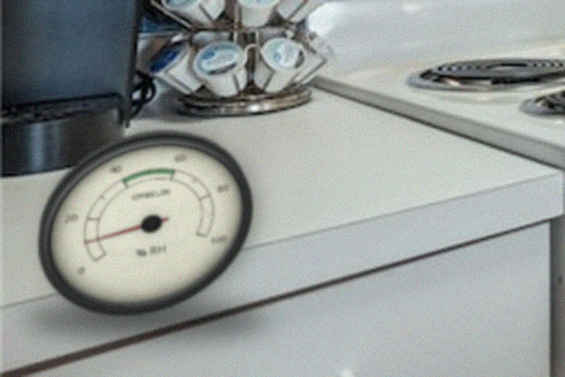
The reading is 10 %
